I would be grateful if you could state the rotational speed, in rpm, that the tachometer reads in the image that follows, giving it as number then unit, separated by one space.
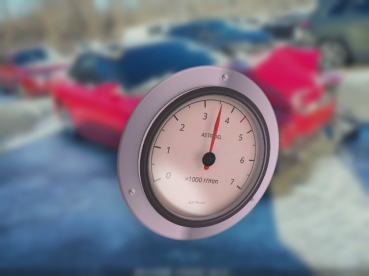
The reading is 3500 rpm
